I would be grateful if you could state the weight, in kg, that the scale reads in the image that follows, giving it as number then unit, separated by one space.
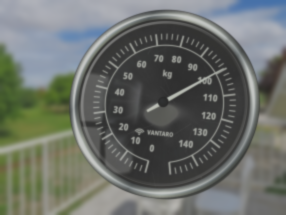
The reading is 100 kg
